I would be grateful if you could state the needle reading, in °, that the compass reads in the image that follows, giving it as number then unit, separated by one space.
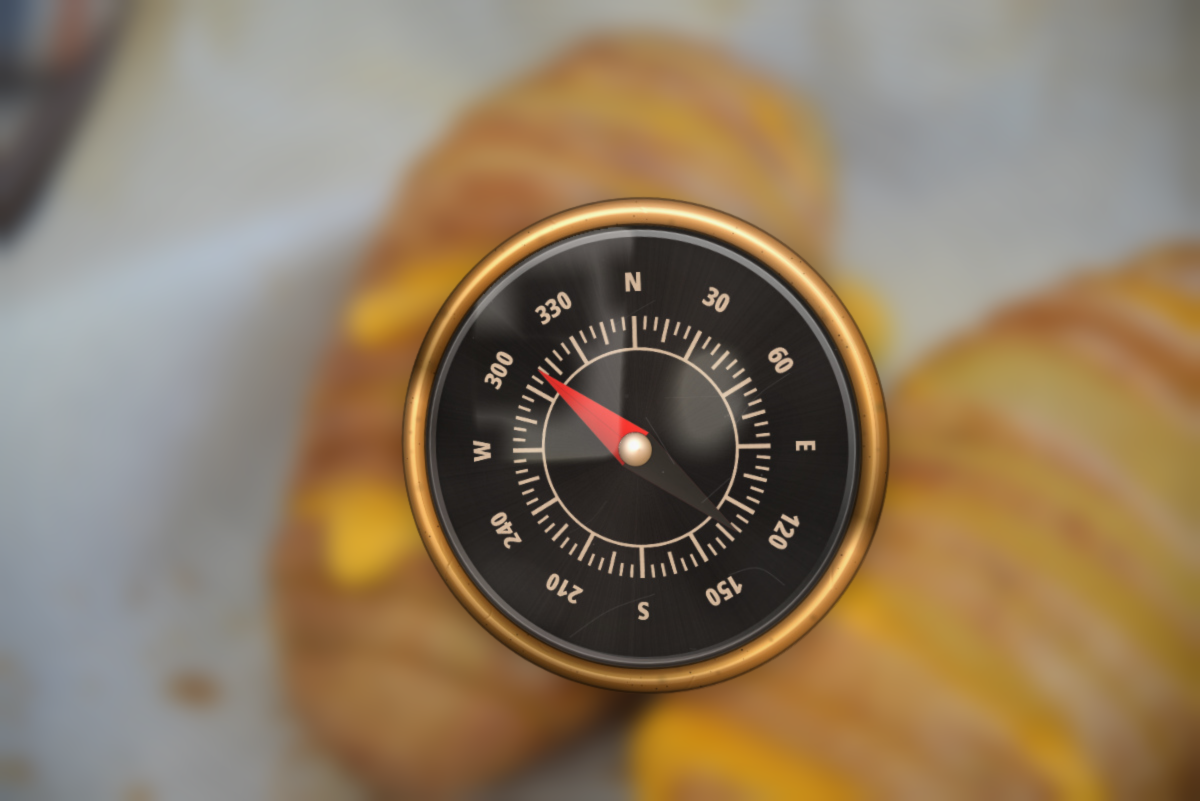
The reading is 310 °
